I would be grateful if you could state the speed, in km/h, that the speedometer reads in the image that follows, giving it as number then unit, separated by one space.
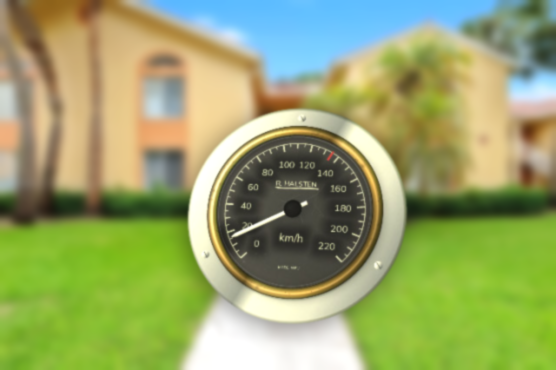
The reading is 15 km/h
